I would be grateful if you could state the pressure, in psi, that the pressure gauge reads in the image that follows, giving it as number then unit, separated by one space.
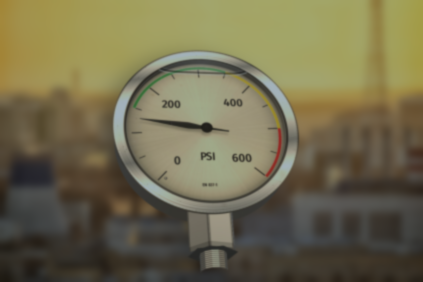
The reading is 125 psi
